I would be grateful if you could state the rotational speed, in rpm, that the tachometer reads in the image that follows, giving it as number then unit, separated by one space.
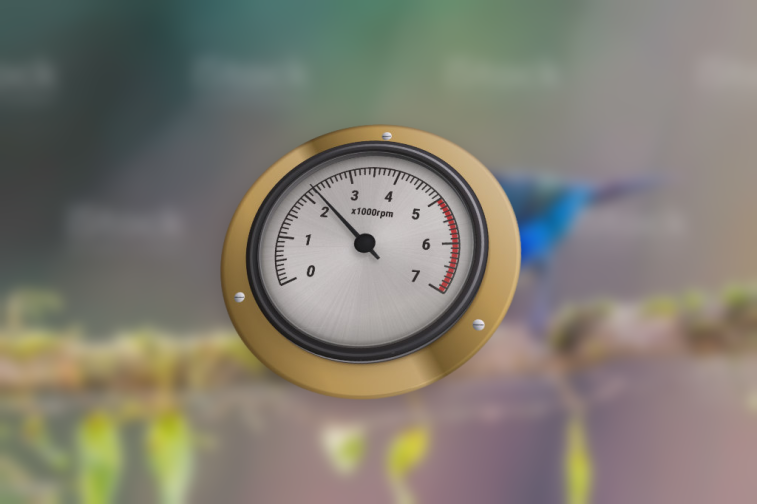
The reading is 2200 rpm
